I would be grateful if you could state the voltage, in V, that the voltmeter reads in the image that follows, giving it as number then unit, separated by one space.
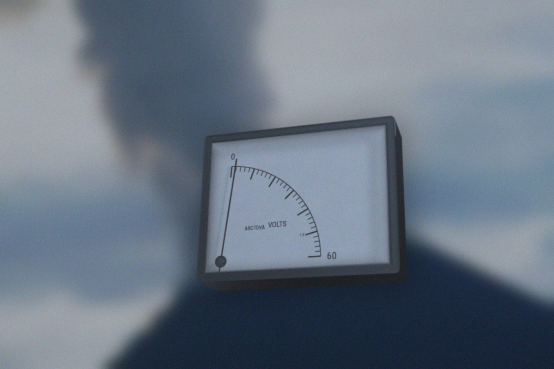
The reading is 2 V
